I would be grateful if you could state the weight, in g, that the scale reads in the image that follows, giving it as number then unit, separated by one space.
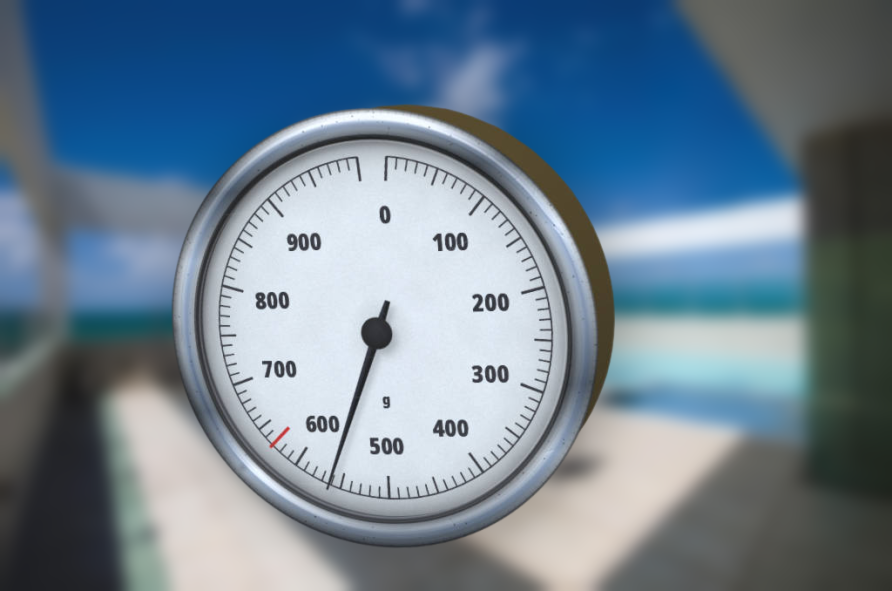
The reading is 560 g
